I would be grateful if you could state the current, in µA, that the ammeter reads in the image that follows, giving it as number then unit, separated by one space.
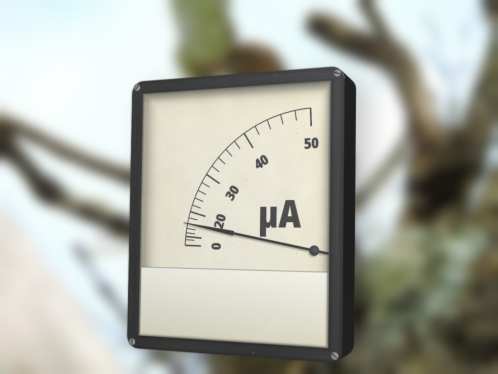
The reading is 16 µA
